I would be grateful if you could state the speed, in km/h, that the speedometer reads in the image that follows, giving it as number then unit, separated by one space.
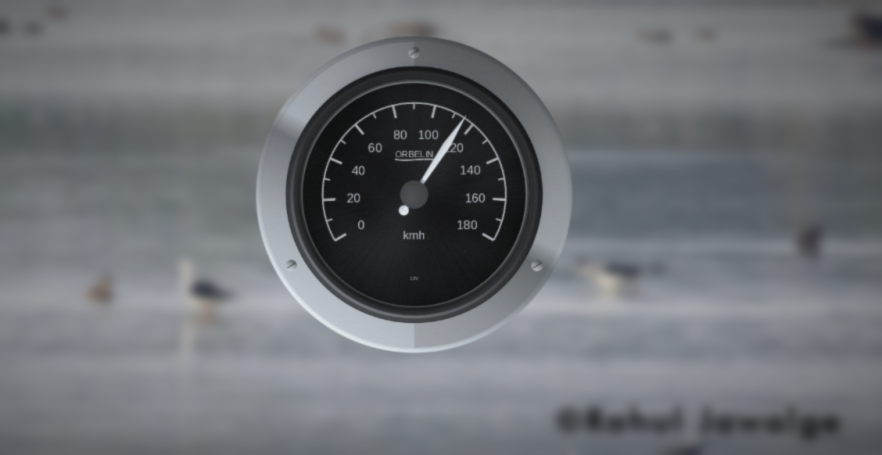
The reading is 115 km/h
